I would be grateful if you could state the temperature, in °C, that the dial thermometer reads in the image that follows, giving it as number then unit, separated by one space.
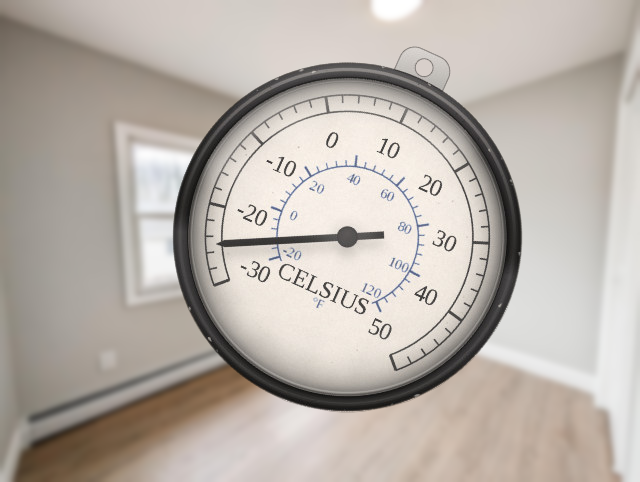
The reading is -25 °C
